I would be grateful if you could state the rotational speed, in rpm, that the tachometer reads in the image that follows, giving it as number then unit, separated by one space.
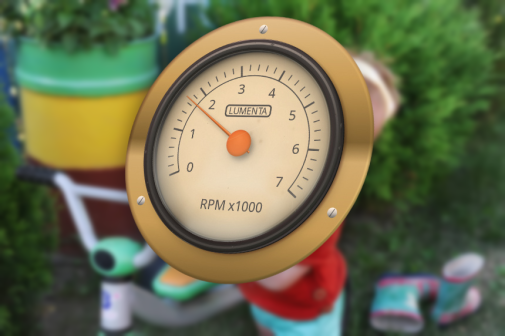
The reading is 1700 rpm
